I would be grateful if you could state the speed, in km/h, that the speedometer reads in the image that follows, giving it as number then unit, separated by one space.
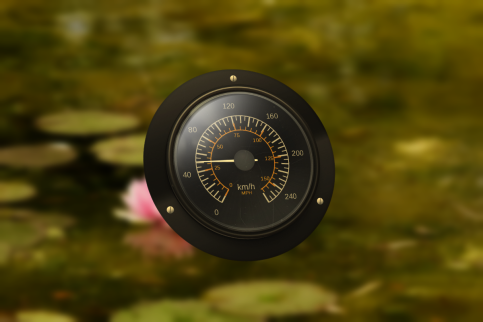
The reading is 50 km/h
